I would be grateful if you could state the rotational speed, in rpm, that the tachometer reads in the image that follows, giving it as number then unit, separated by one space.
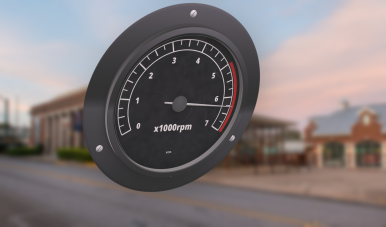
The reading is 6250 rpm
